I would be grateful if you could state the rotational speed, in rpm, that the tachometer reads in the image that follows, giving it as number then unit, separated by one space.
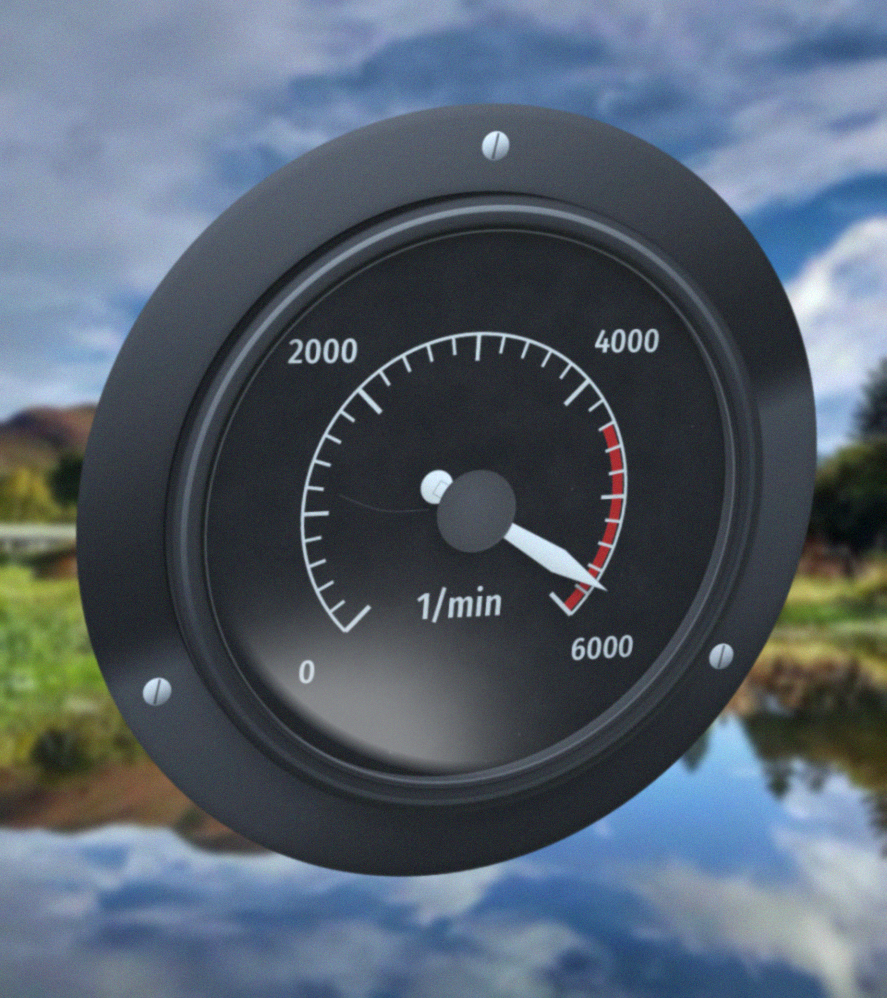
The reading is 5700 rpm
